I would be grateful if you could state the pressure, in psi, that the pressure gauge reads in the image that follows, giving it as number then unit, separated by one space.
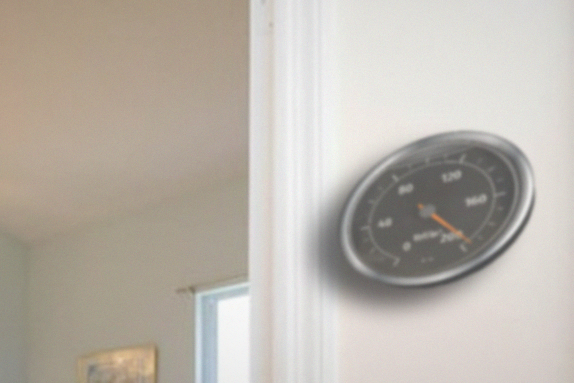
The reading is 195 psi
